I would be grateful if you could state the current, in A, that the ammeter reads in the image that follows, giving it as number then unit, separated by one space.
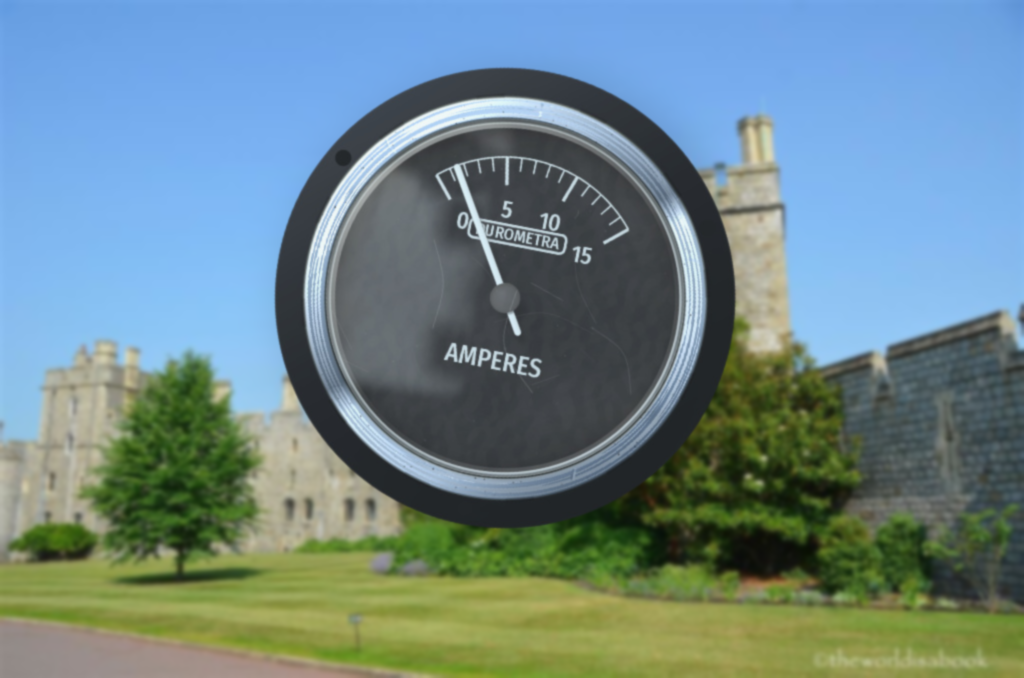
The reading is 1.5 A
